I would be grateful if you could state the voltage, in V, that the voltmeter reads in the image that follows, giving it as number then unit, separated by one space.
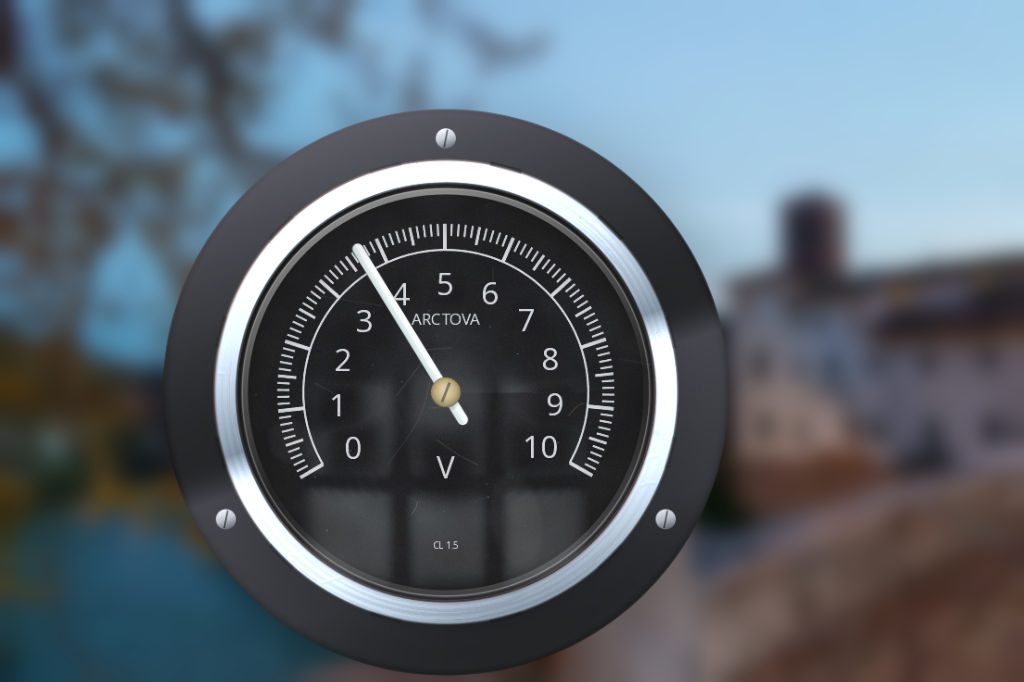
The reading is 3.7 V
